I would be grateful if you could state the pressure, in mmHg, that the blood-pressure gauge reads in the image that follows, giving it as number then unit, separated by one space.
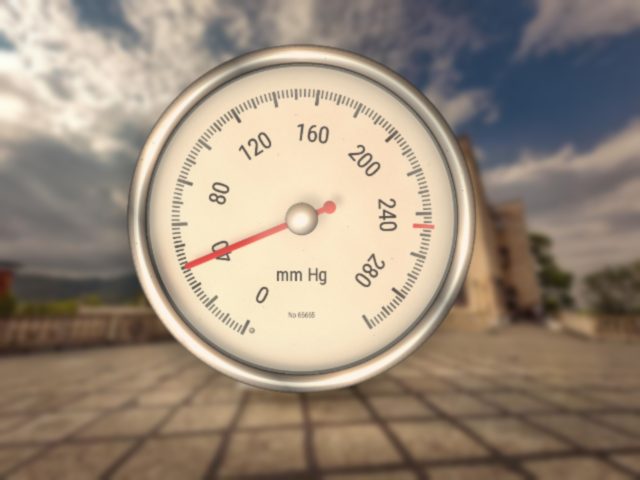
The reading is 40 mmHg
